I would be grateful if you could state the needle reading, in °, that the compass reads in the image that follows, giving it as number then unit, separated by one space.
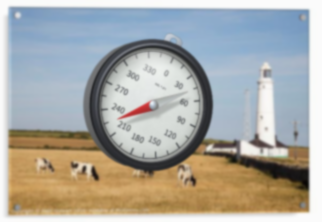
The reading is 225 °
